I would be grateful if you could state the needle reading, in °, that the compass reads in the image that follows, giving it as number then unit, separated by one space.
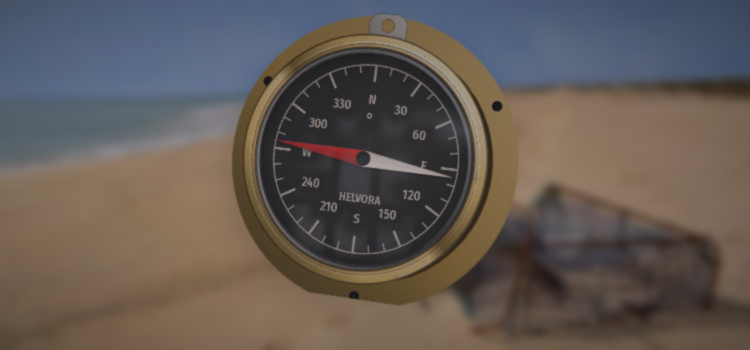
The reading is 275 °
